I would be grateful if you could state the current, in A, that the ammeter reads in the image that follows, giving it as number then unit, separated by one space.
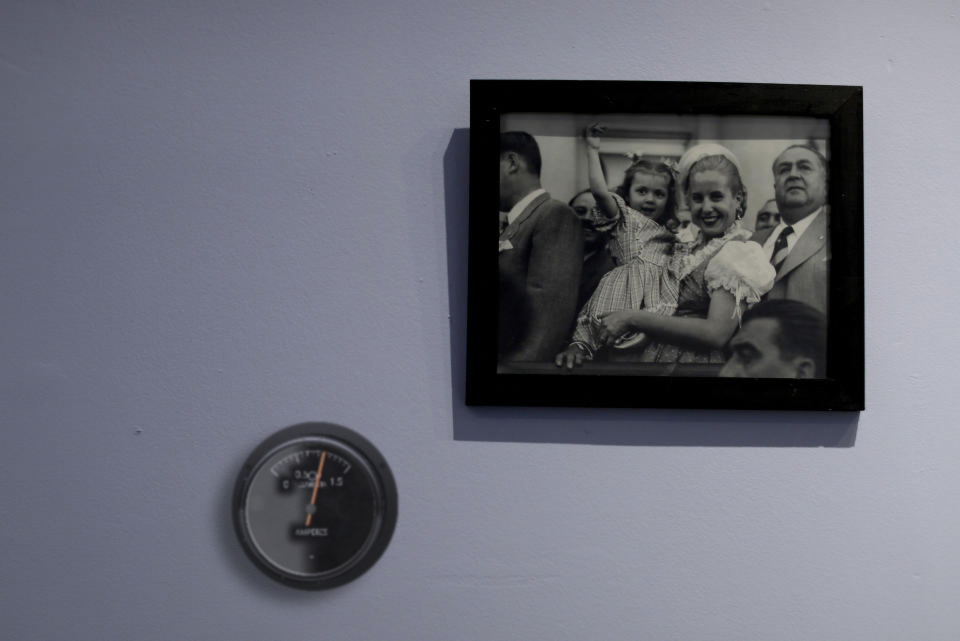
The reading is 1 A
